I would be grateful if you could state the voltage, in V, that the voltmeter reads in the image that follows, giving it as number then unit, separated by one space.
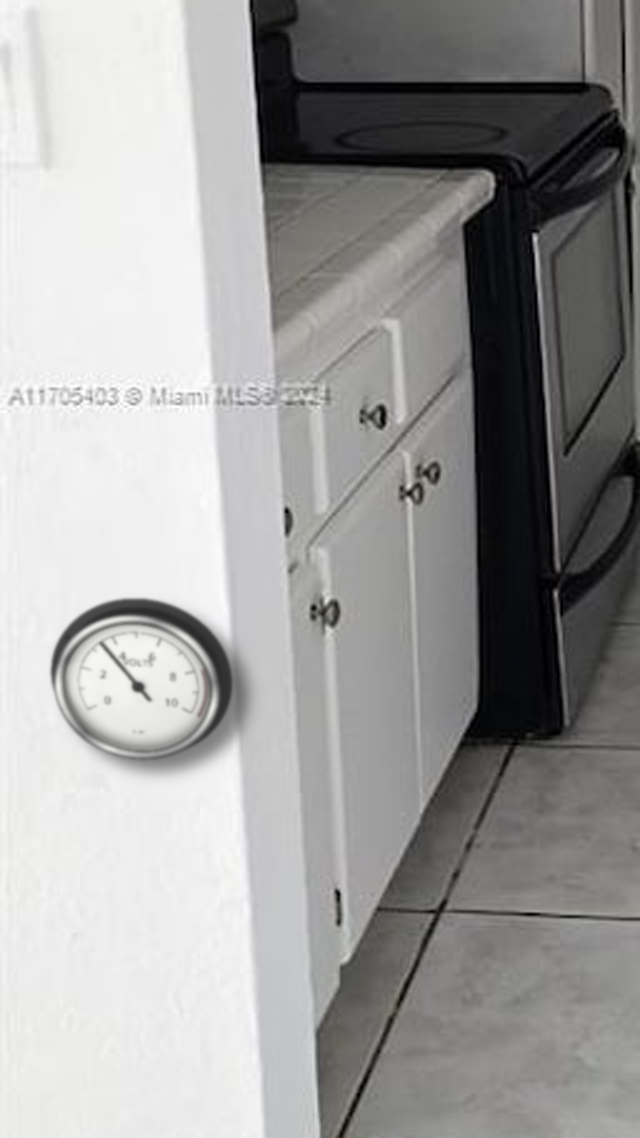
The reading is 3.5 V
